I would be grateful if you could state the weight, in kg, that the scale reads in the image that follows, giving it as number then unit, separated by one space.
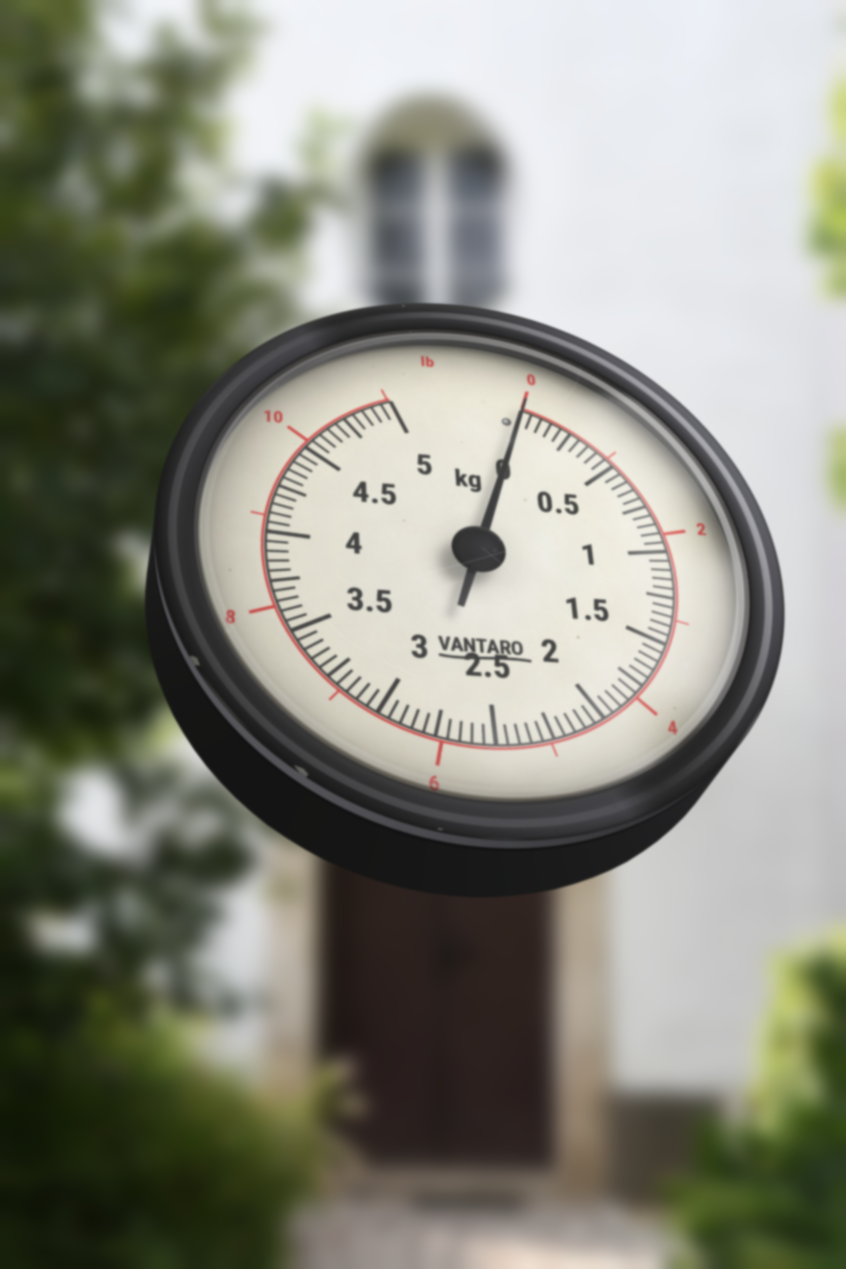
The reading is 0 kg
